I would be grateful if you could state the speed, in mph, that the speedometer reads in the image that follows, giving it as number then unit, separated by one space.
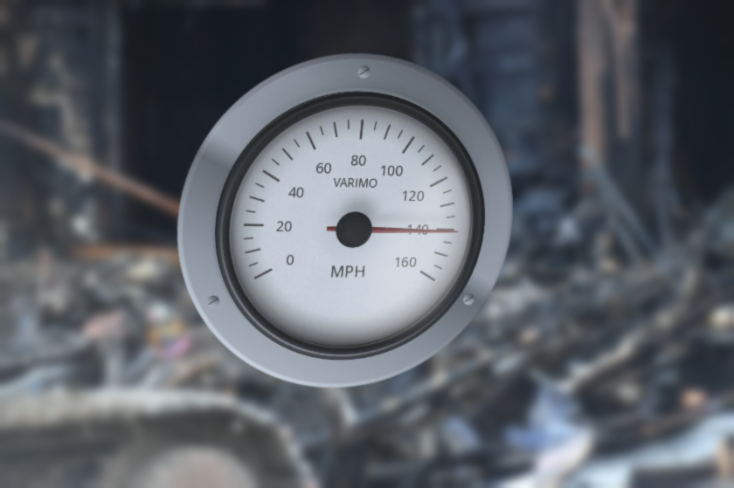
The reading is 140 mph
